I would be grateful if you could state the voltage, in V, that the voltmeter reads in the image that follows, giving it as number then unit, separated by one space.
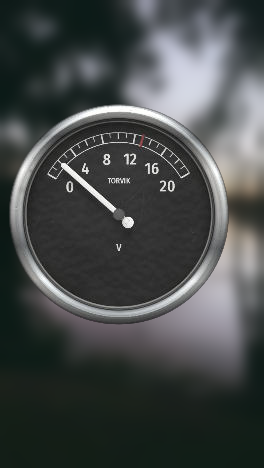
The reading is 2 V
